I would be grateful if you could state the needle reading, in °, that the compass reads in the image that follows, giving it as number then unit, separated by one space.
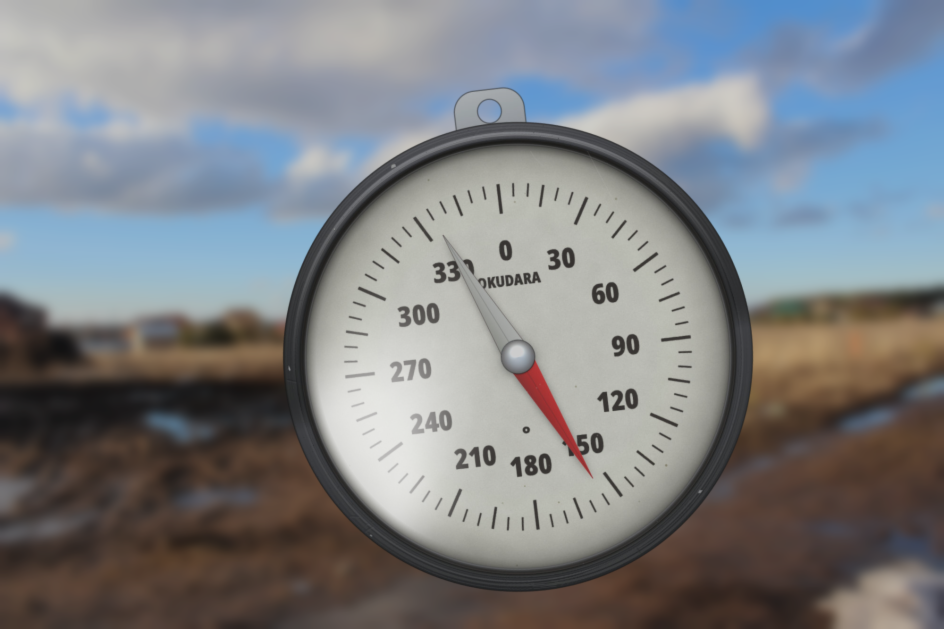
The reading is 155 °
